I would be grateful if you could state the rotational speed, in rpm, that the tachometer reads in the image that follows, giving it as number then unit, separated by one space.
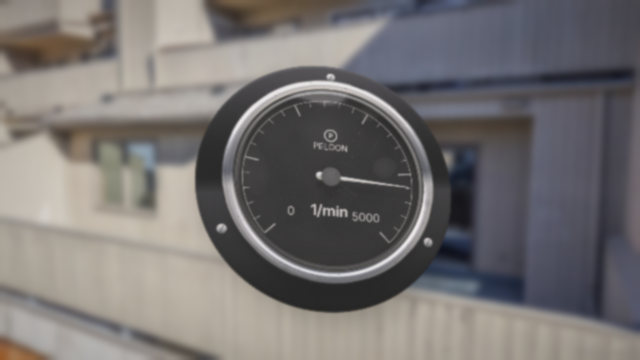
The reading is 4200 rpm
